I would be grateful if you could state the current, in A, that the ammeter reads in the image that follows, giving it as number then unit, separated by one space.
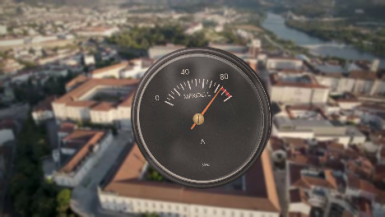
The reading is 85 A
